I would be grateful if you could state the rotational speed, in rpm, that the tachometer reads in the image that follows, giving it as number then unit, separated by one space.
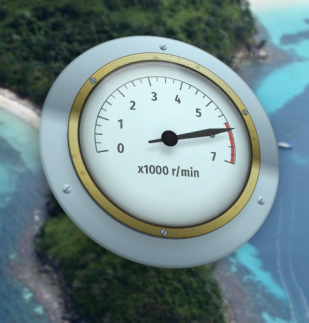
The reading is 6000 rpm
